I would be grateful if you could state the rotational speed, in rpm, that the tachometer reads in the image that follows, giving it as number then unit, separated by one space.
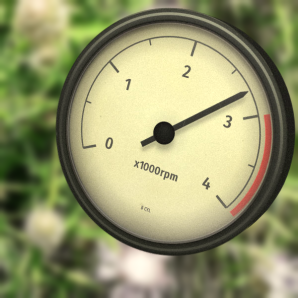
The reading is 2750 rpm
